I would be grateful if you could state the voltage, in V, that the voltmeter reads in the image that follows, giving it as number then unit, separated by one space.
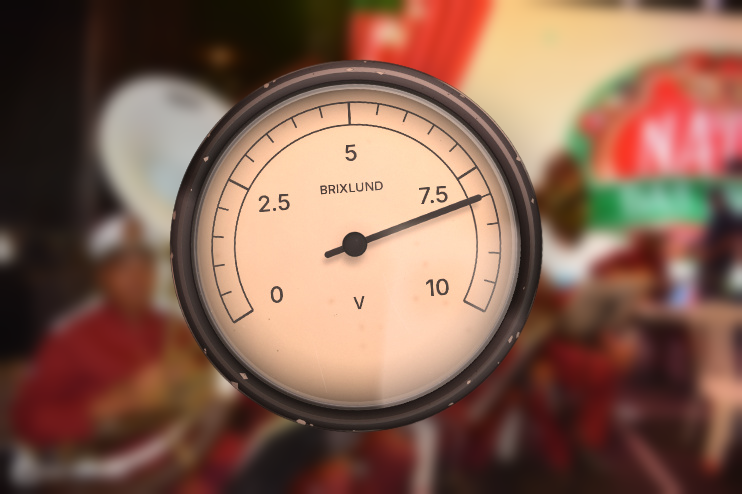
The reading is 8 V
